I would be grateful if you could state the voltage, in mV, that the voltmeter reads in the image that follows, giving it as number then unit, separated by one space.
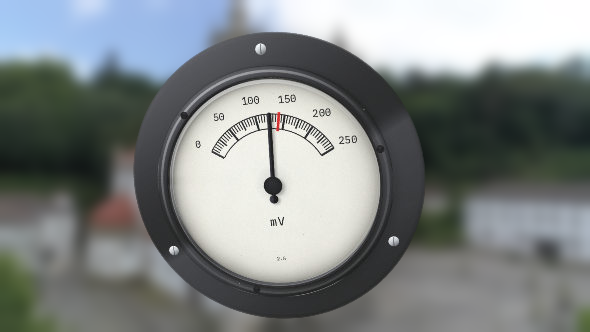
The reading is 125 mV
